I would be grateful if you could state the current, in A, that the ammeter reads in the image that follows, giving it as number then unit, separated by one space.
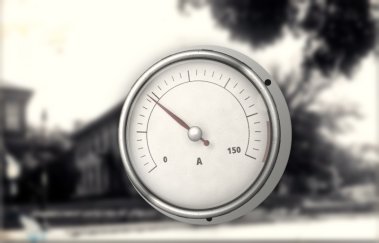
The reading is 47.5 A
